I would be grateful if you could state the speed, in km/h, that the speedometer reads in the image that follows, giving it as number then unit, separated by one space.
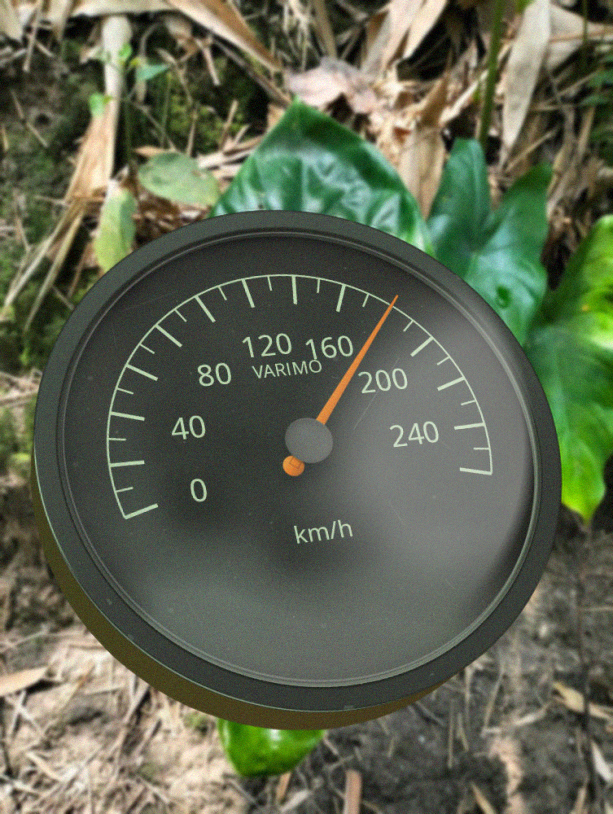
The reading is 180 km/h
